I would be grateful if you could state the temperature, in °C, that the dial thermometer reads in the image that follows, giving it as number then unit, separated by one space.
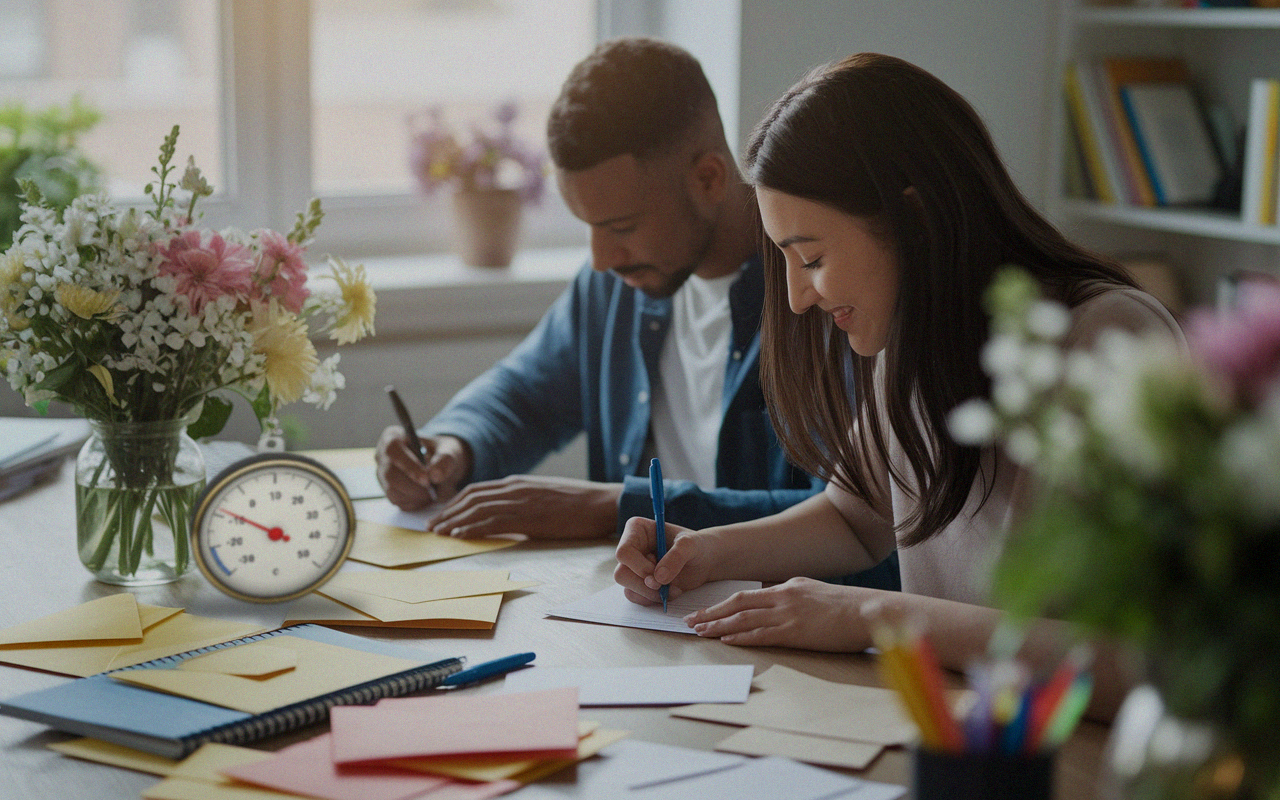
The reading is -7.5 °C
